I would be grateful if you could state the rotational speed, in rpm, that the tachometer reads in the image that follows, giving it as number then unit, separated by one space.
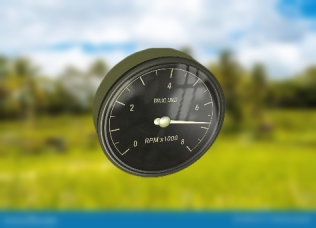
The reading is 6750 rpm
